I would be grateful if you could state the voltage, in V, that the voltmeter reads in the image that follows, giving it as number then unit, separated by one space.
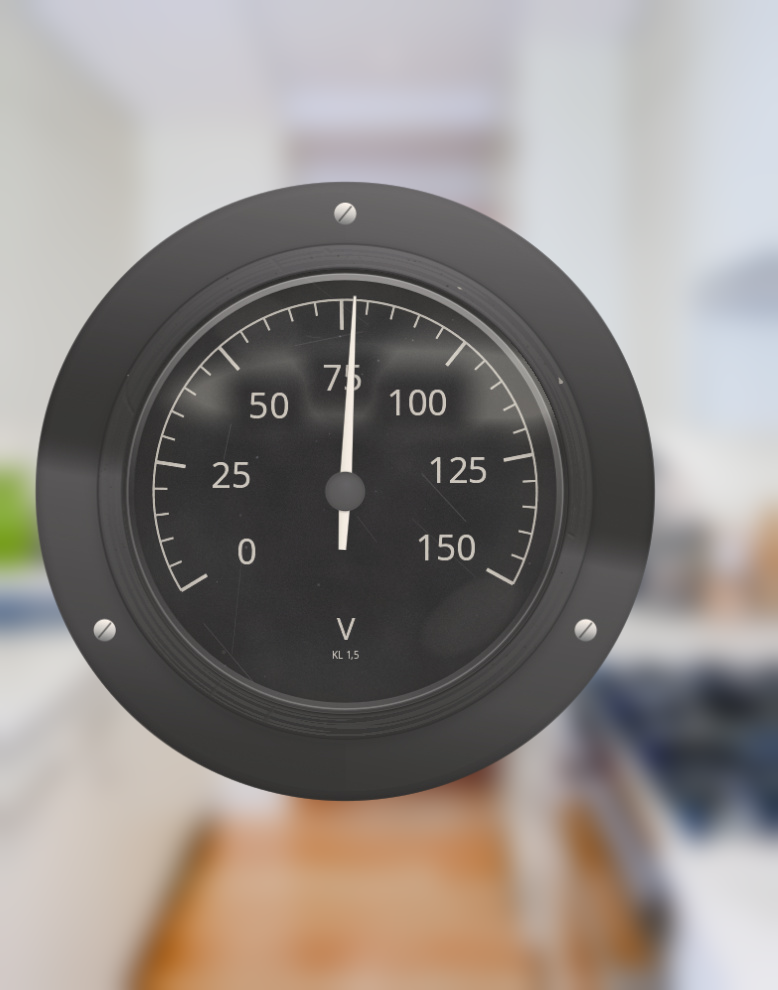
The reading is 77.5 V
